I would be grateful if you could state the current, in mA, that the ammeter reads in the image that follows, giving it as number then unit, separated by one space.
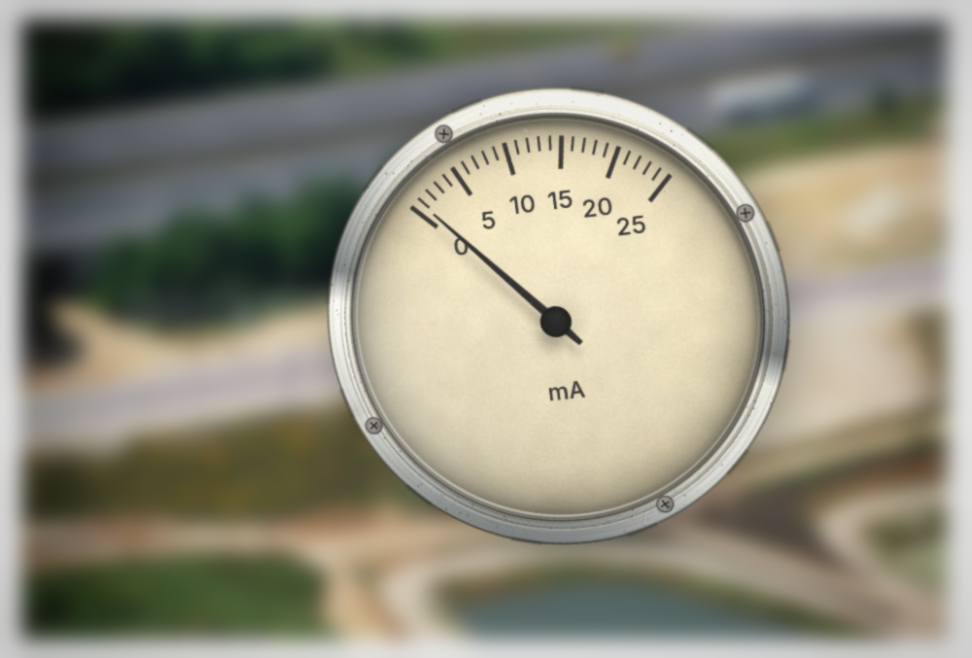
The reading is 1 mA
